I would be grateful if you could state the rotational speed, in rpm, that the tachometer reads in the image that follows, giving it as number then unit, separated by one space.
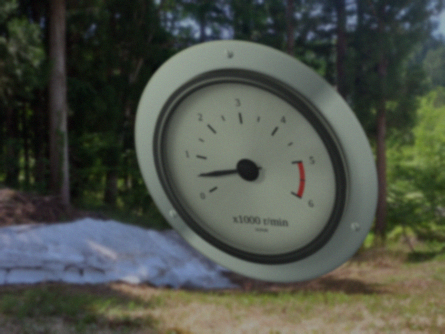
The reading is 500 rpm
